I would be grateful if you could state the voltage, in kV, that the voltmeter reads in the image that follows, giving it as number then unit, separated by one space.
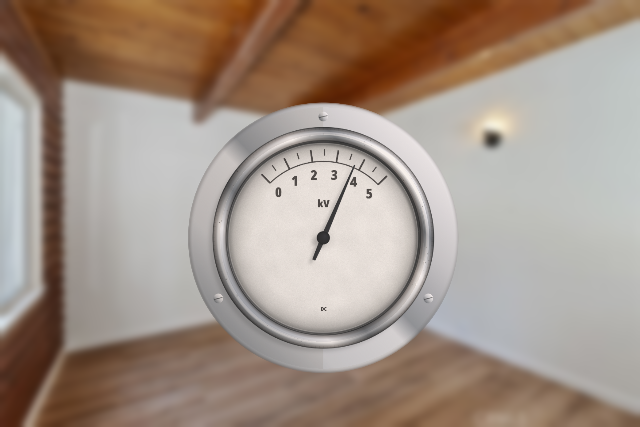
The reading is 3.75 kV
